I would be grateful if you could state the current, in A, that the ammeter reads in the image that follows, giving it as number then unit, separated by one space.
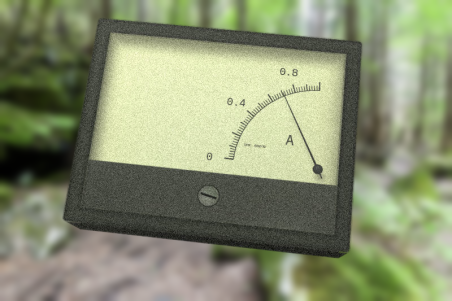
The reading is 0.7 A
